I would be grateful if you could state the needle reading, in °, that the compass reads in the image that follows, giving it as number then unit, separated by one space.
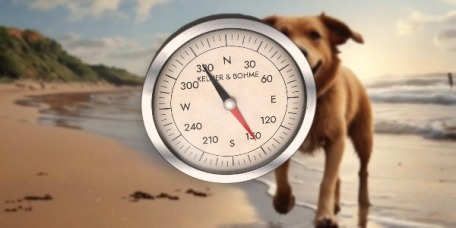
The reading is 150 °
